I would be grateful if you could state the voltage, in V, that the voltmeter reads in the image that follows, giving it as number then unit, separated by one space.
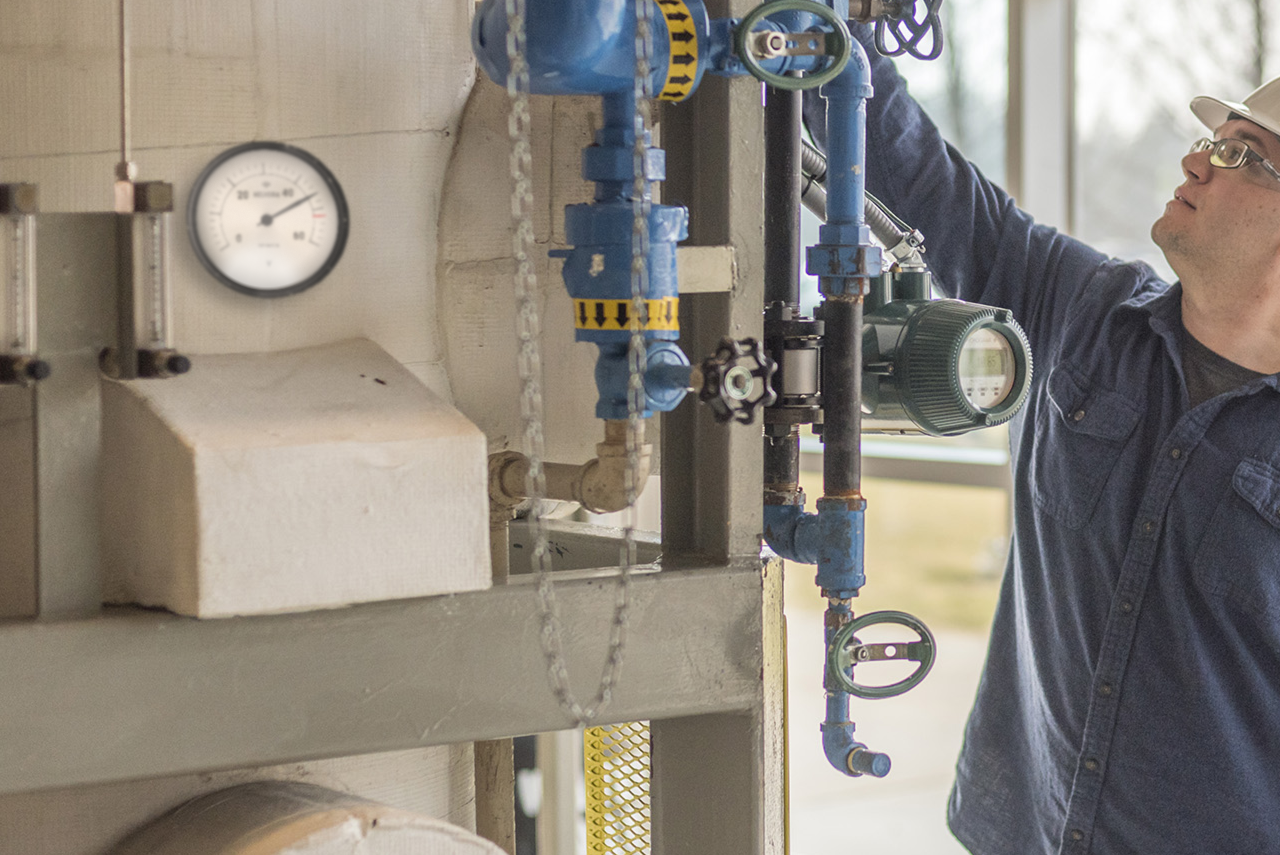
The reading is 46 V
